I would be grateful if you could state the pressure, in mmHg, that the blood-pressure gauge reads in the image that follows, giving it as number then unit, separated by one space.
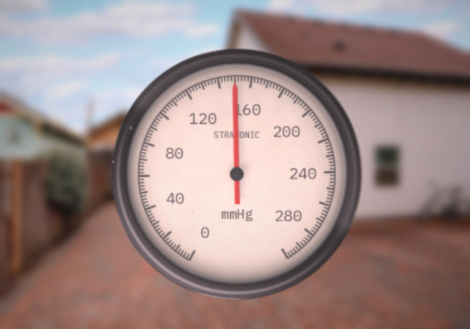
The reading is 150 mmHg
